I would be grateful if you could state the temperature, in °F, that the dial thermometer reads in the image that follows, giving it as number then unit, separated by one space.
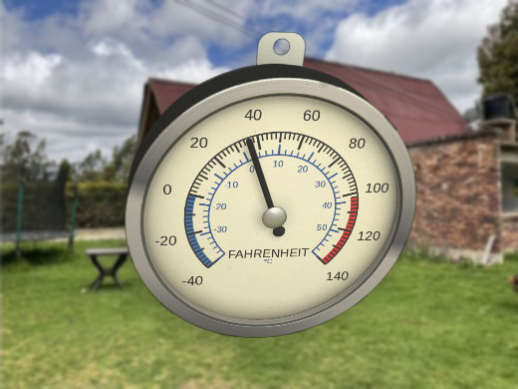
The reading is 36 °F
